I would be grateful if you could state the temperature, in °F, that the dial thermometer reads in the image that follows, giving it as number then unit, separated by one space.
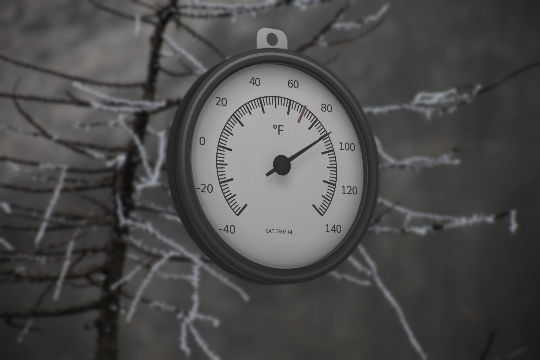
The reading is 90 °F
